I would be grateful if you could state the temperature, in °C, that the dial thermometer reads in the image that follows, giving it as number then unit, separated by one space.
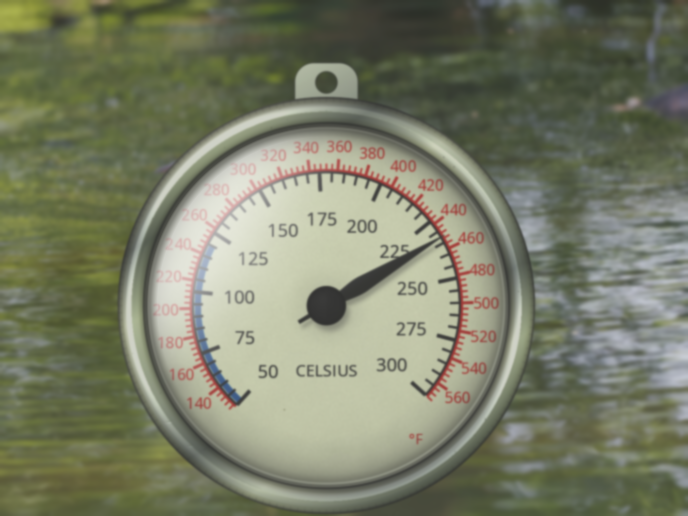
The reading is 232.5 °C
